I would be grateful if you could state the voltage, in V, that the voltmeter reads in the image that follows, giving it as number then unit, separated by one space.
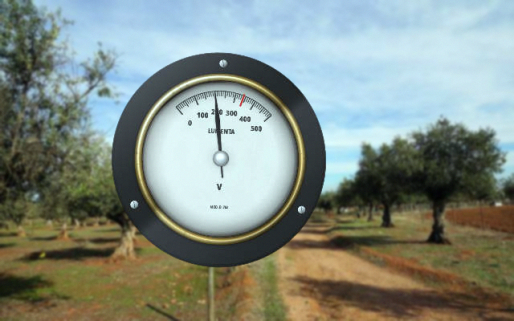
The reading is 200 V
